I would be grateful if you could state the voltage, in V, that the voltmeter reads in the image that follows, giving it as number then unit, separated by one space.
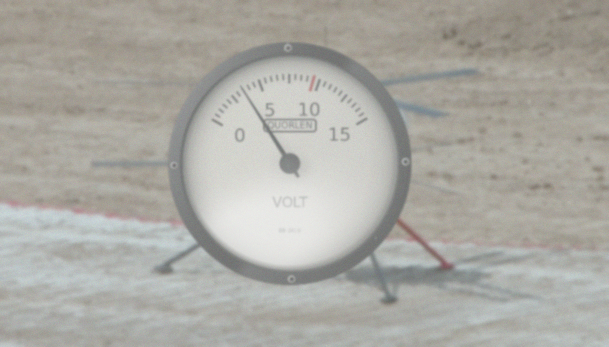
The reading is 3.5 V
